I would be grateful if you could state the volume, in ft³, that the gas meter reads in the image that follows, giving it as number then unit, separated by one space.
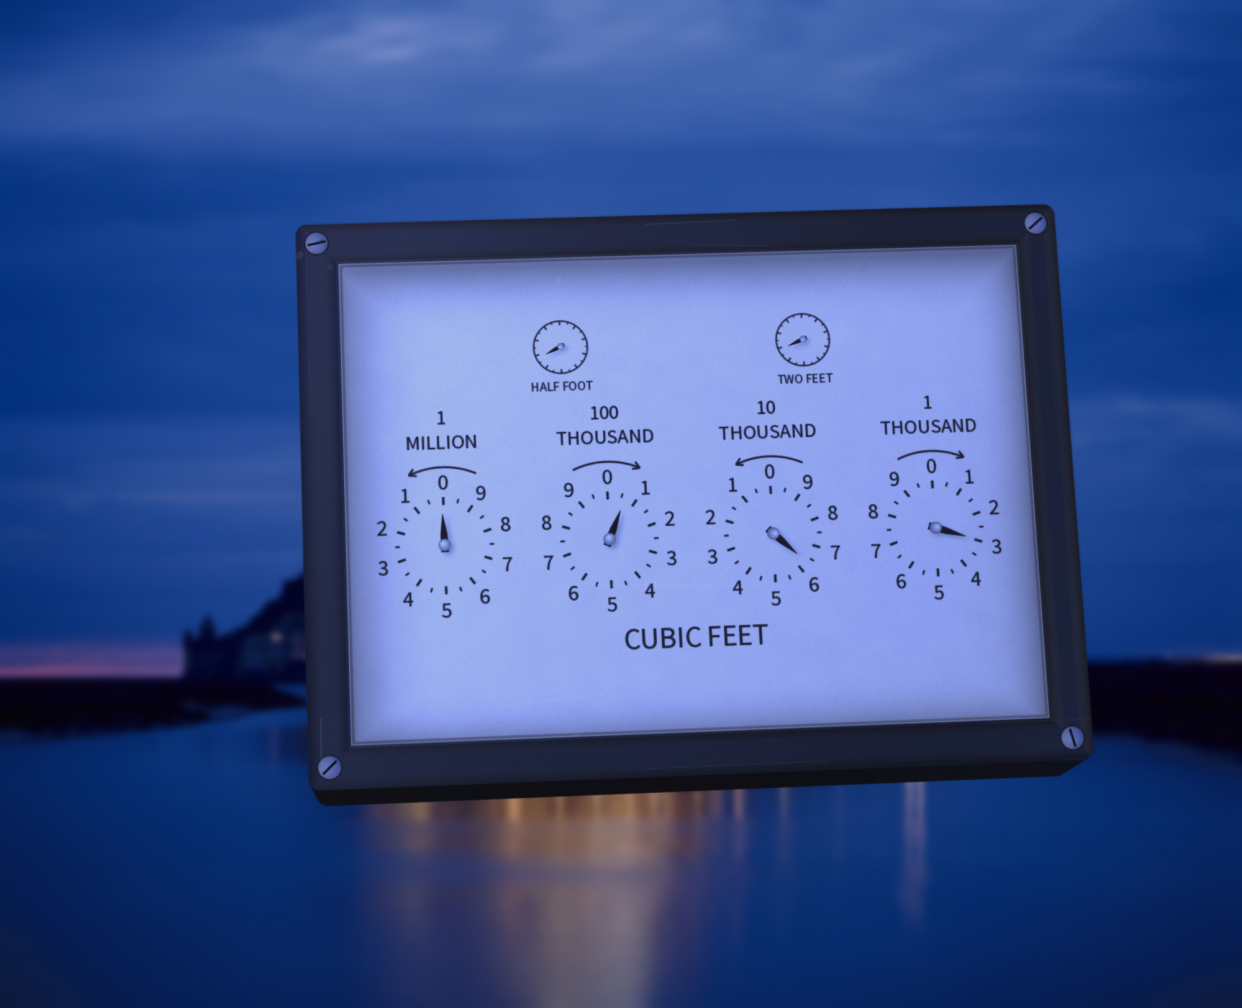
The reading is 6300 ft³
